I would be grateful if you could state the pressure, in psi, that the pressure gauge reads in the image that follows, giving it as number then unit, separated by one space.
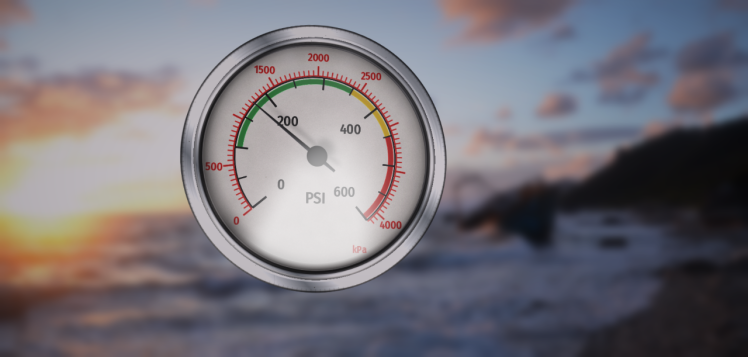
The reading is 175 psi
